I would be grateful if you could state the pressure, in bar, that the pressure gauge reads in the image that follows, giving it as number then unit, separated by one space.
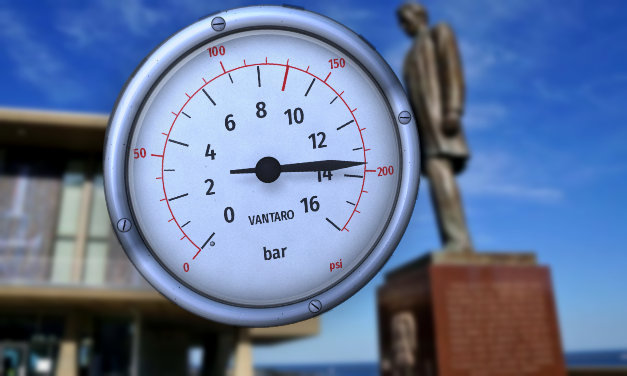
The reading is 13.5 bar
